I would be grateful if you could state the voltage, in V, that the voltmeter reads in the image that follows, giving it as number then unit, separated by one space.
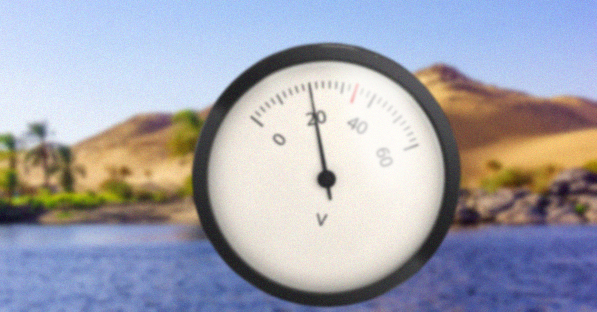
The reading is 20 V
